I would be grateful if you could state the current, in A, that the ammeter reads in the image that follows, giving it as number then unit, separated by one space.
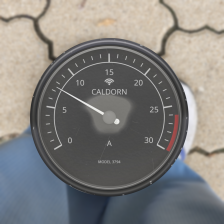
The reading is 7.5 A
